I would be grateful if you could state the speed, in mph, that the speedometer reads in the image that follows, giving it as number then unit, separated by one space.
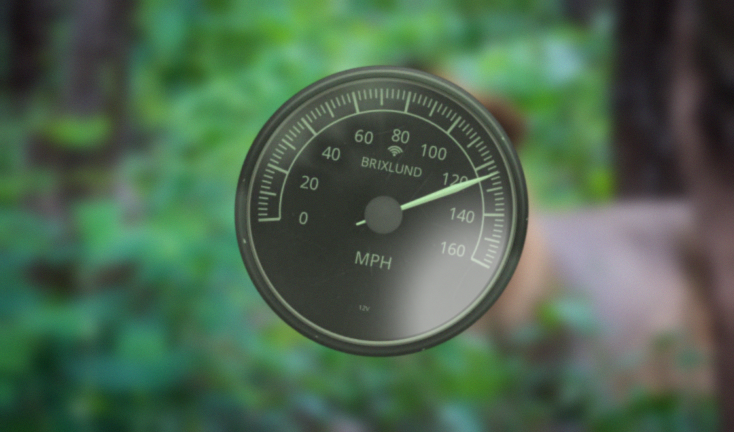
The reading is 124 mph
